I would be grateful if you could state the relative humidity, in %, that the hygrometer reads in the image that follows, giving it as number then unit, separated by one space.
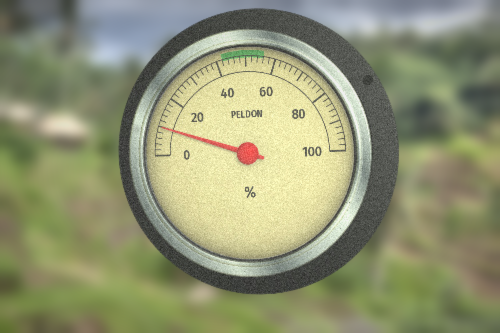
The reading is 10 %
